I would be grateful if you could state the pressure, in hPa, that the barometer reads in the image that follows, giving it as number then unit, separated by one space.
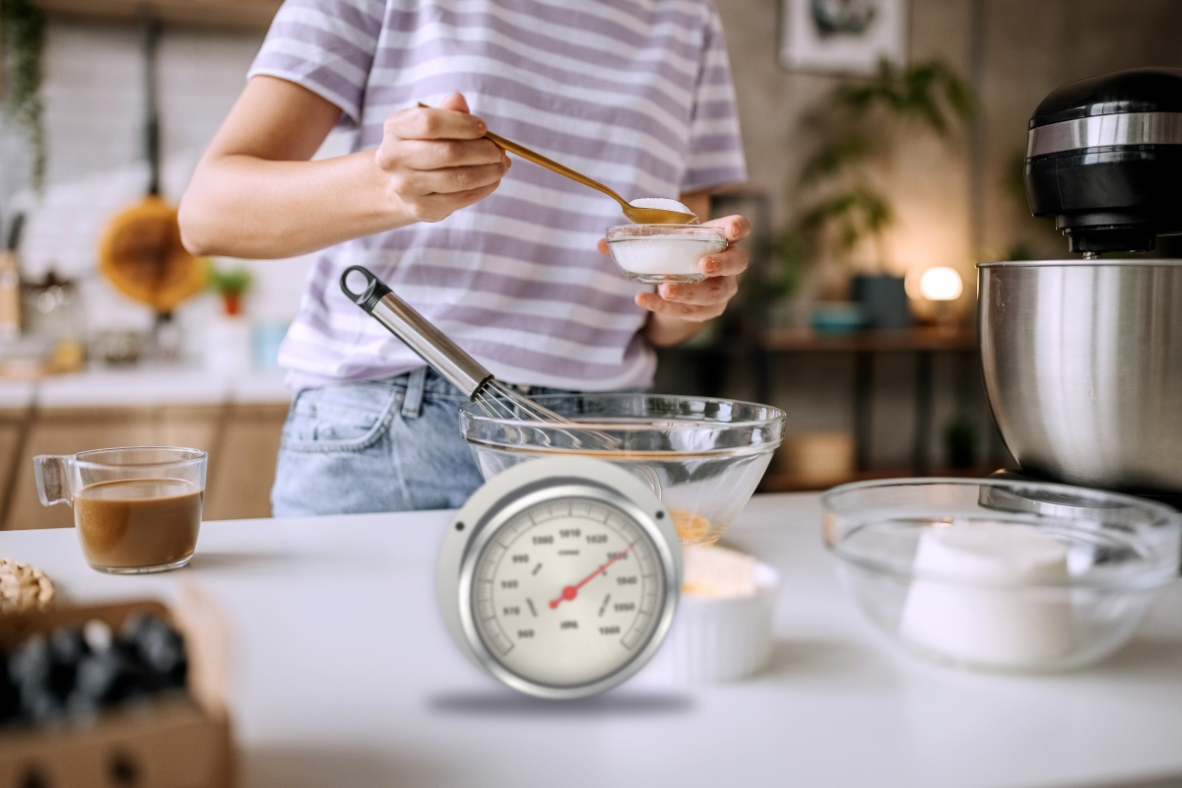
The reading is 1030 hPa
